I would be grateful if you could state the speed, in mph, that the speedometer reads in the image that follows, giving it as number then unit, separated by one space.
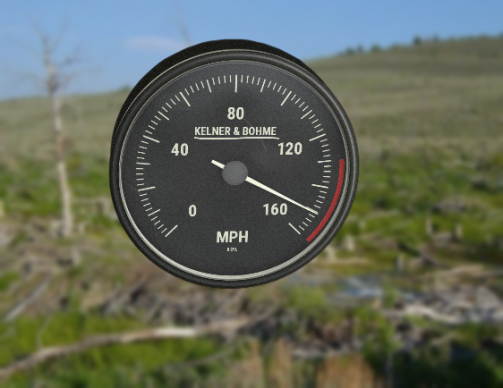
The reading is 150 mph
